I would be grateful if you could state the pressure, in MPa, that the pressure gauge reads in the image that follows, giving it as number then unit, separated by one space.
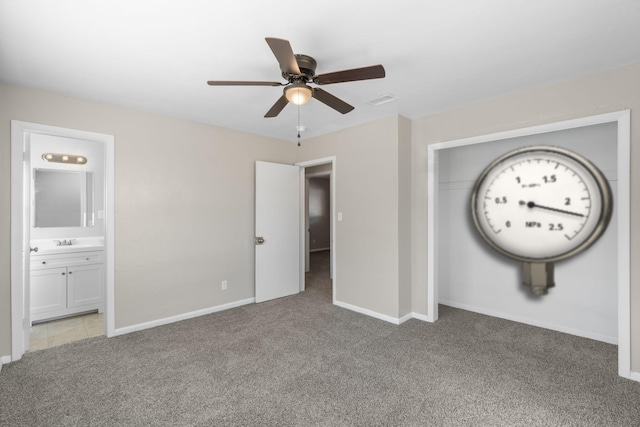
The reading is 2.2 MPa
